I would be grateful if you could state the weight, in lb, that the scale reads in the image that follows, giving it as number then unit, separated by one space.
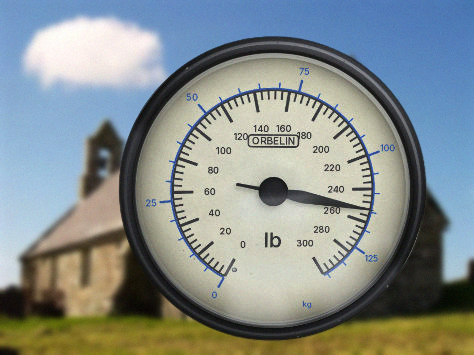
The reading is 252 lb
